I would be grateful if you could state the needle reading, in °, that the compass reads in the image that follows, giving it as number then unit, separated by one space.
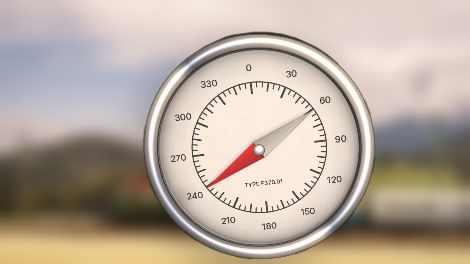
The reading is 240 °
